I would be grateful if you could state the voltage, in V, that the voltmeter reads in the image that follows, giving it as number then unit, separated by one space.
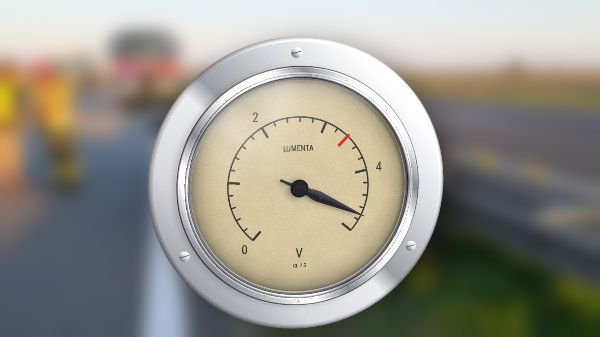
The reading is 4.7 V
